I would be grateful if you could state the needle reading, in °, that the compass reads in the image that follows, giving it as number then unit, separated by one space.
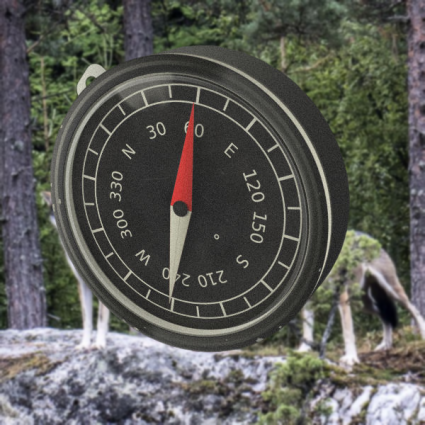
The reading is 60 °
